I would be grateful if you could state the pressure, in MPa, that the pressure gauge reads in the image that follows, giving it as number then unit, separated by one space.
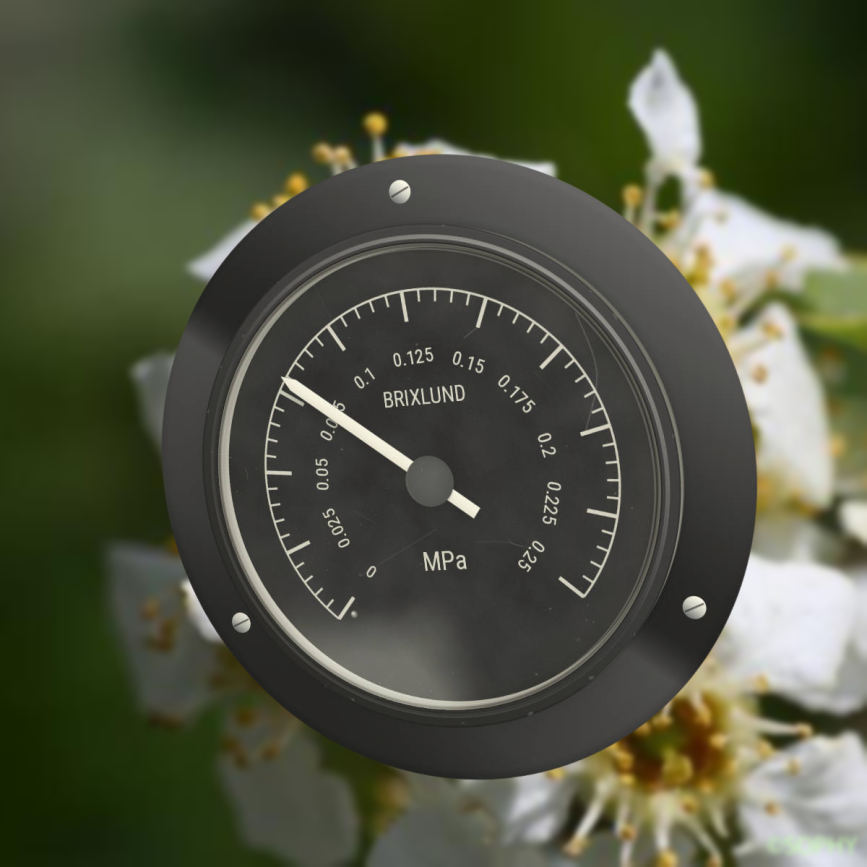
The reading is 0.08 MPa
